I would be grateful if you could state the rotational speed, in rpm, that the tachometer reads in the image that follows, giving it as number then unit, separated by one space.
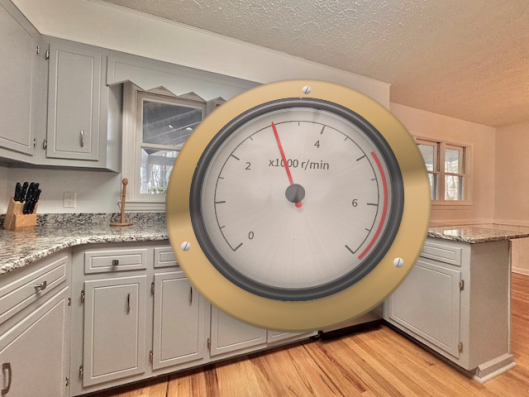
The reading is 3000 rpm
